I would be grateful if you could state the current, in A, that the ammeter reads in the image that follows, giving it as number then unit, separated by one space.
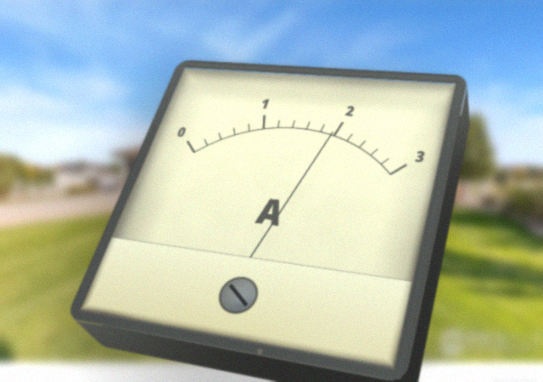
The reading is 2 A
